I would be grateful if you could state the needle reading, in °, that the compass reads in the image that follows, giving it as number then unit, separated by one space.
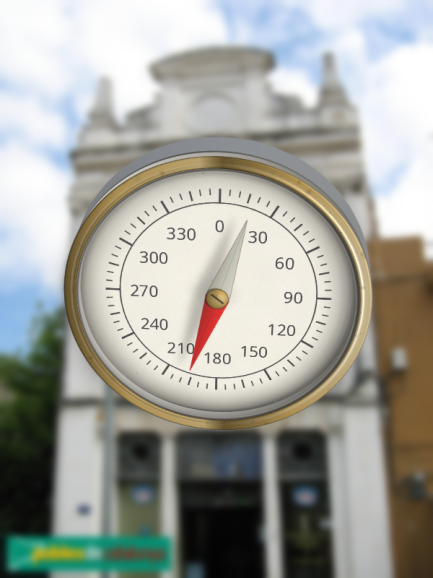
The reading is 197.5 °
